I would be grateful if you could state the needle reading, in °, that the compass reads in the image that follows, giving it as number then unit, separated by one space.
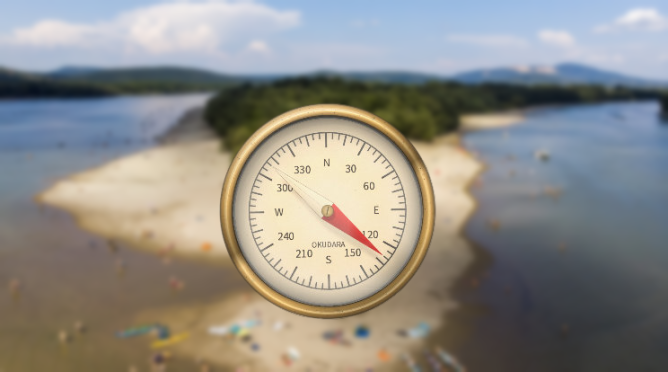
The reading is 130 °
